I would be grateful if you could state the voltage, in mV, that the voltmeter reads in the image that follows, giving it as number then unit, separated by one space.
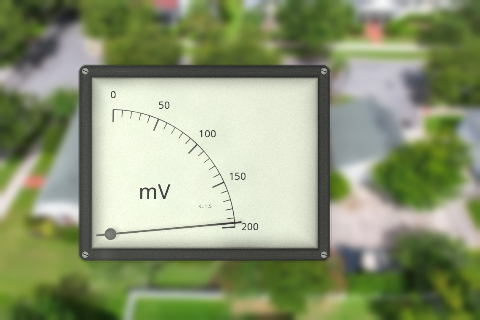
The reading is 195 mV
